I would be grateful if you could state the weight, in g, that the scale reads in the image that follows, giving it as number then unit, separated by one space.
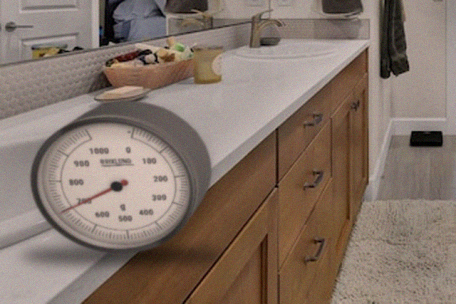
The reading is 700 g
